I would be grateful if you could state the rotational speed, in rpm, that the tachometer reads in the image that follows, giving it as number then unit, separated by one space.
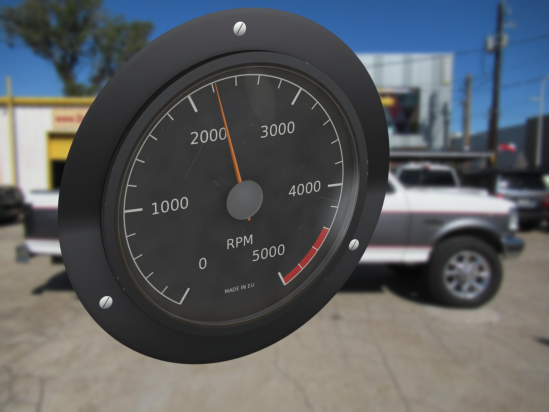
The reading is 2200 rpm
